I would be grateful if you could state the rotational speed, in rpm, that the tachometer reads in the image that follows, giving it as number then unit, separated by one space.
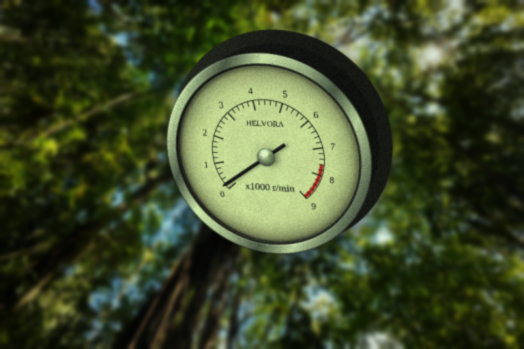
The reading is 200 rpm
